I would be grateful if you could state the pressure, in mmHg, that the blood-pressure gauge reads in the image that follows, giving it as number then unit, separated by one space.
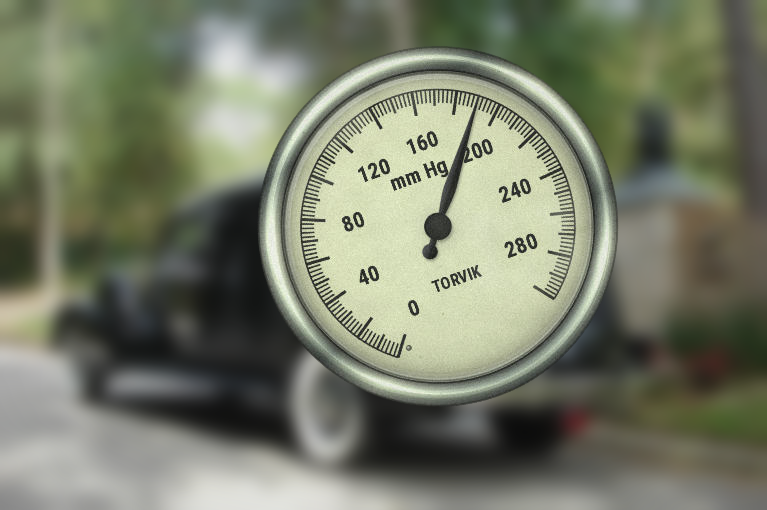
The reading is 190 mmHg
